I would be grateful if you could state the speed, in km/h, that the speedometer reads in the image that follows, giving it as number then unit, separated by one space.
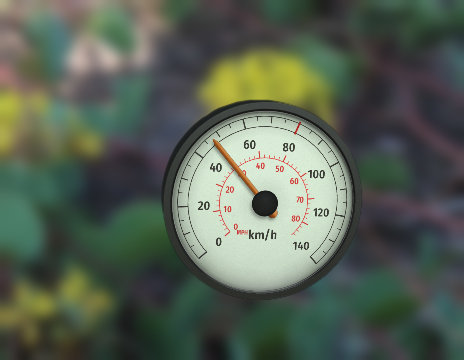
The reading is 47.5 km/h
